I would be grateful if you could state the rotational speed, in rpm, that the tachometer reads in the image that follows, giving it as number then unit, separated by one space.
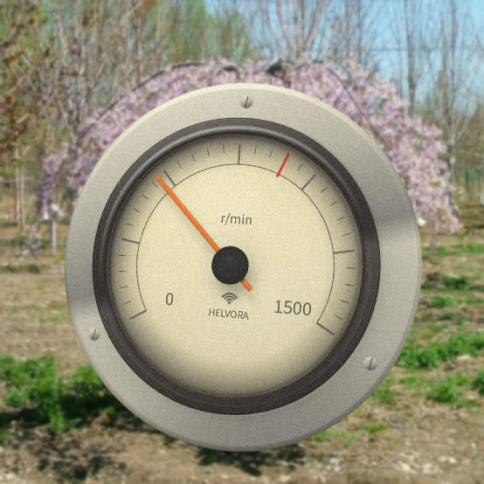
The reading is 475 rpm
